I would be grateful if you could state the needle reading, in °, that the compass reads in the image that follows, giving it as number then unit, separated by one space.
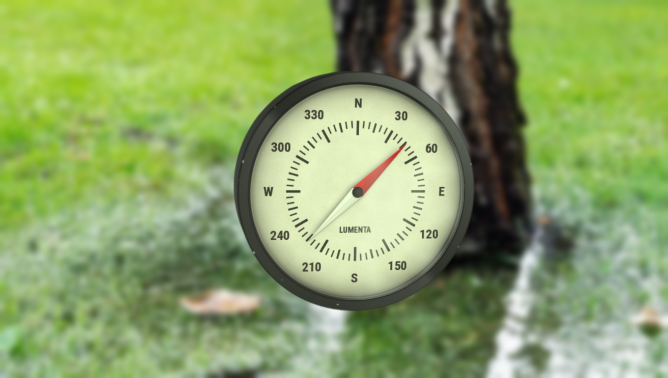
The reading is 45 °
